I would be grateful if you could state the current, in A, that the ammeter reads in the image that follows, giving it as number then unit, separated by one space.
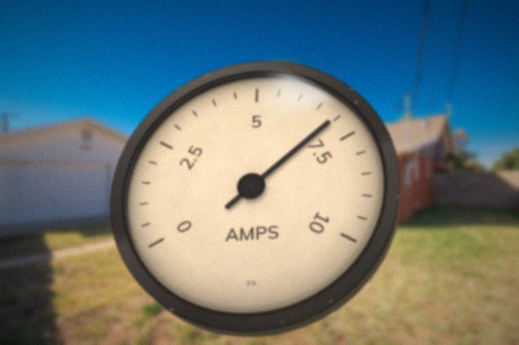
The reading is 7 A
